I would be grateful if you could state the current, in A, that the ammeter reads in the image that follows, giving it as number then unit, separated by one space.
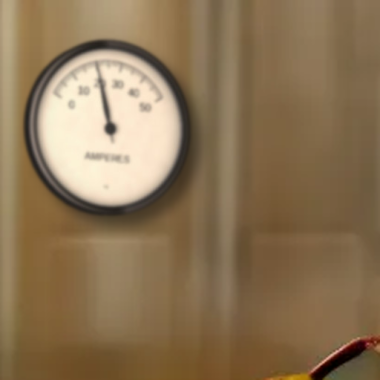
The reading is 20 A
